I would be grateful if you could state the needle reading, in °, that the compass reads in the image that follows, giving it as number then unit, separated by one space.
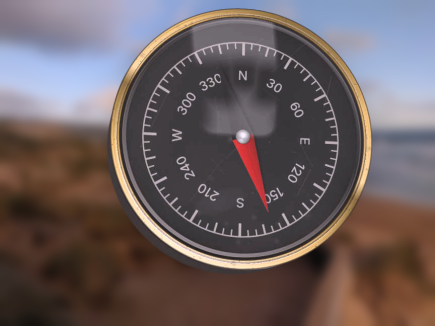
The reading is 160 °
